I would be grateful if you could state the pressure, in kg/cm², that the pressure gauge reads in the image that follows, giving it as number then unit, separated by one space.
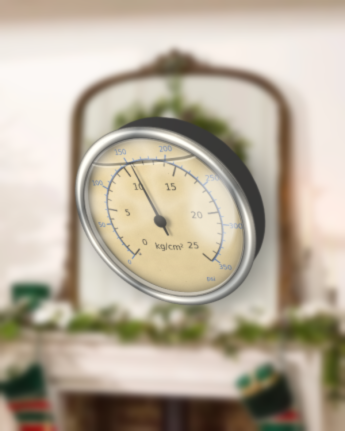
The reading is 11 kg/cm²
